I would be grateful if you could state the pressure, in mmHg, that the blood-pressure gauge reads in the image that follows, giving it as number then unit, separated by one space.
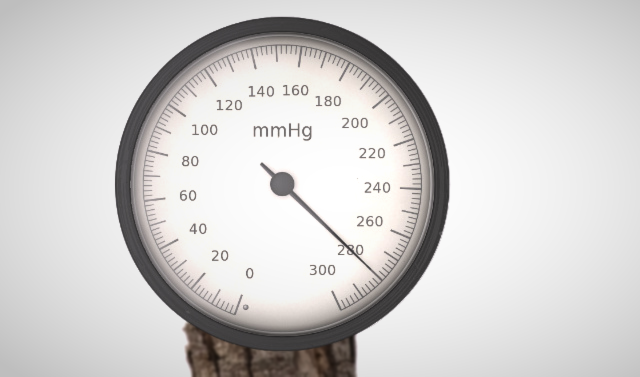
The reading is 280 mmHg
